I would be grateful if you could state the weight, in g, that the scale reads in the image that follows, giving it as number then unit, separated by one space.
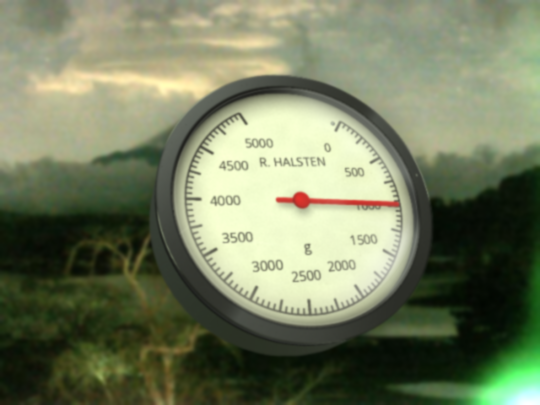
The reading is 1000 g
